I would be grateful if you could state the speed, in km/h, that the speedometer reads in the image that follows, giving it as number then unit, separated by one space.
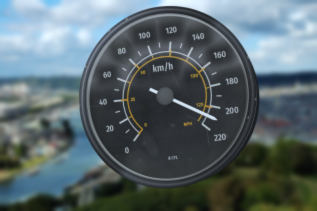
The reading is 210 km/h
